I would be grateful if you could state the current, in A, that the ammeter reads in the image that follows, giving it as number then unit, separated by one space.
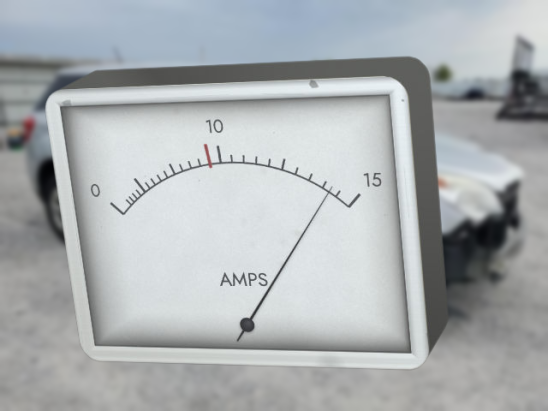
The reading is 14.25 A
